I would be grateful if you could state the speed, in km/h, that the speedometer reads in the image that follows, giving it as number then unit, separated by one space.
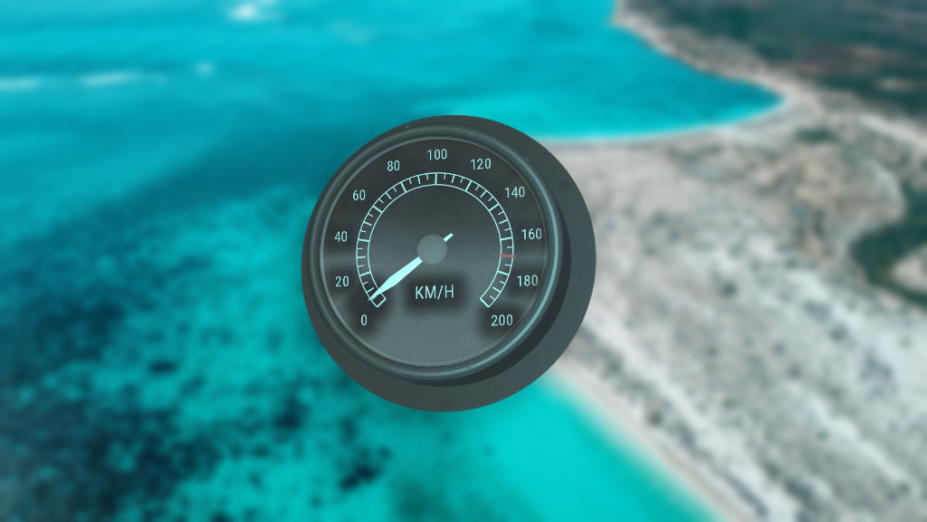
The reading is 5 km/h
